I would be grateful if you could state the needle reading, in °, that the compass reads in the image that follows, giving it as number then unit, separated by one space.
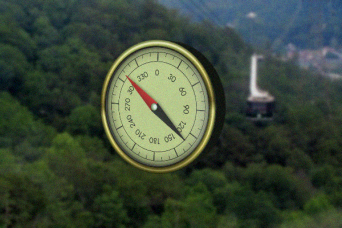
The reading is 310 °
